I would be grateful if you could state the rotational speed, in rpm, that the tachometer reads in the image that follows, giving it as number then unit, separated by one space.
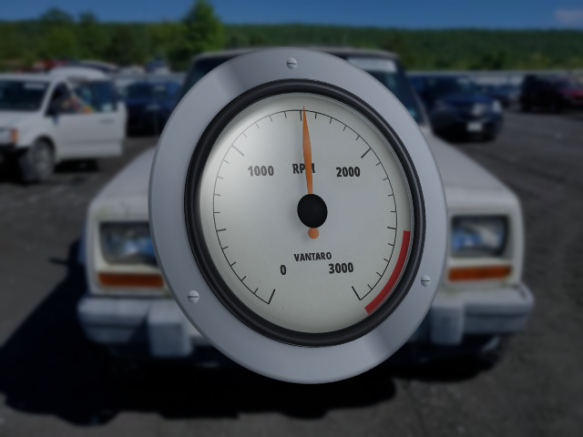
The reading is 1500 rpm
